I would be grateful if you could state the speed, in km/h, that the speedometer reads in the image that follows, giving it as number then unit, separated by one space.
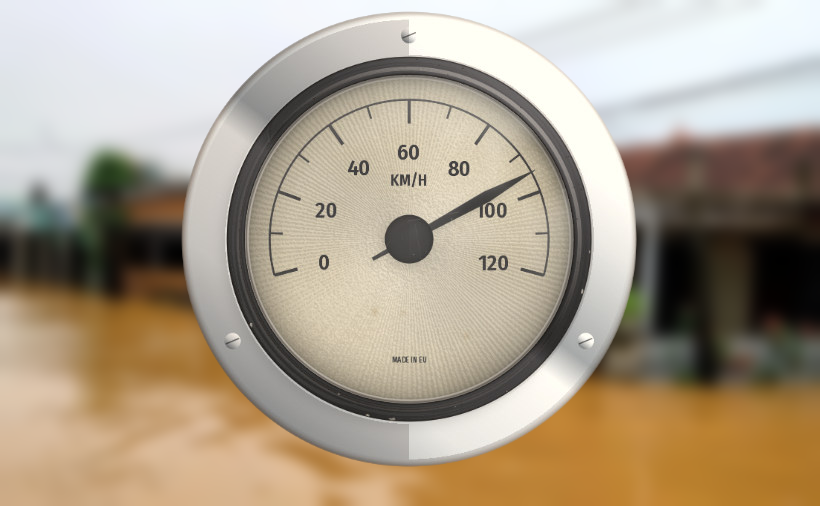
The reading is 95 km/h
